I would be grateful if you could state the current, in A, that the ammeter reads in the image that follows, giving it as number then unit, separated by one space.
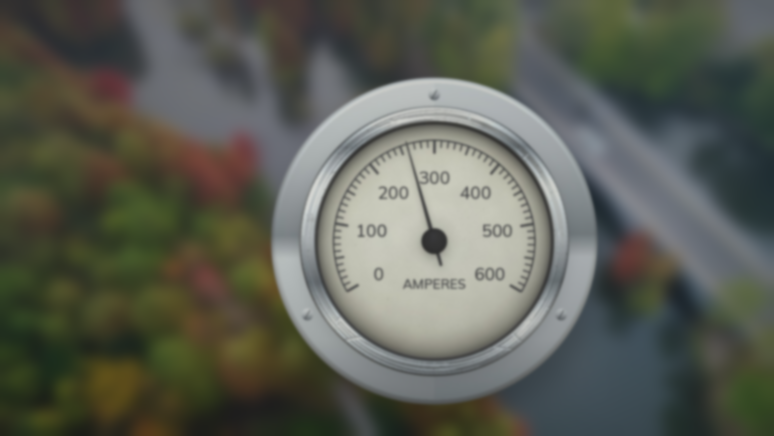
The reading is 260 A
